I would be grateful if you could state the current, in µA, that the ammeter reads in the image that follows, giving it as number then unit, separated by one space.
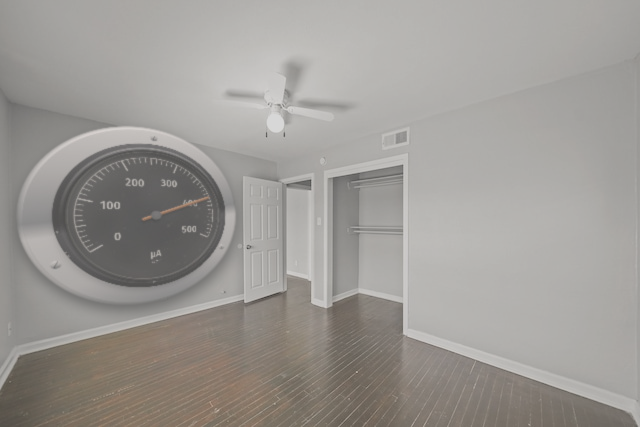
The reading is 400 µA
